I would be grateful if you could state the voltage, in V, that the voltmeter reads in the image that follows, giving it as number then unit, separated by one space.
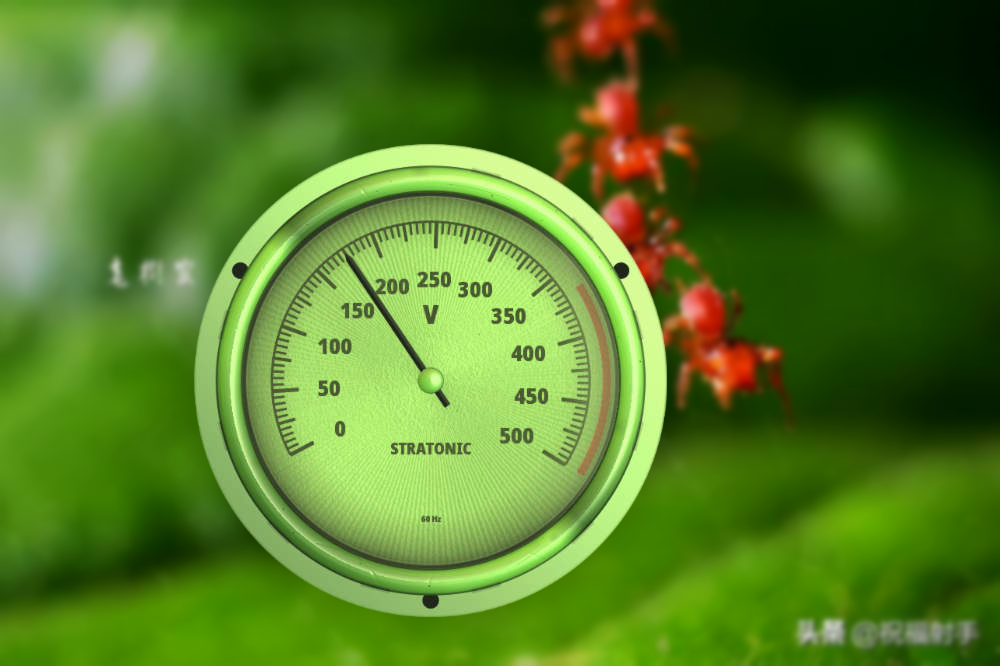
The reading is 175 V
